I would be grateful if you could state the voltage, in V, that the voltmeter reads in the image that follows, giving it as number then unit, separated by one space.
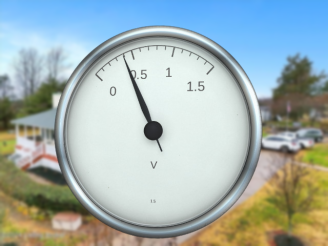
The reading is 0.4 V
